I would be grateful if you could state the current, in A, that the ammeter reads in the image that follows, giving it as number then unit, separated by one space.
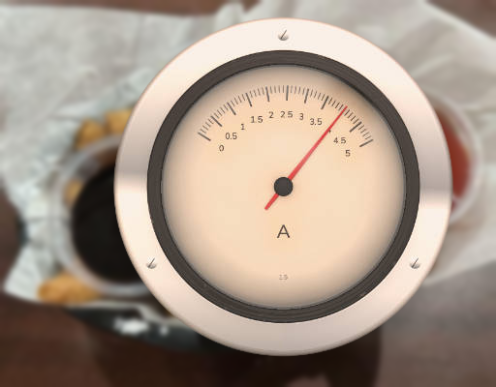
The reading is 4 A
